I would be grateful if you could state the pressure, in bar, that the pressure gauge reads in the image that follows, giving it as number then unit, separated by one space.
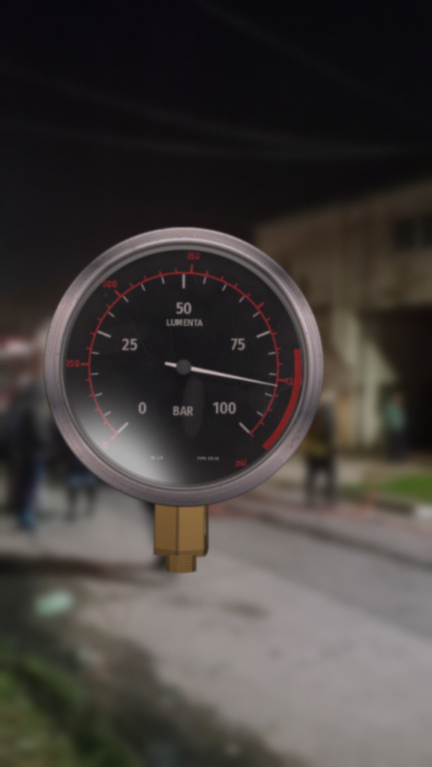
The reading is 87.5 bar
